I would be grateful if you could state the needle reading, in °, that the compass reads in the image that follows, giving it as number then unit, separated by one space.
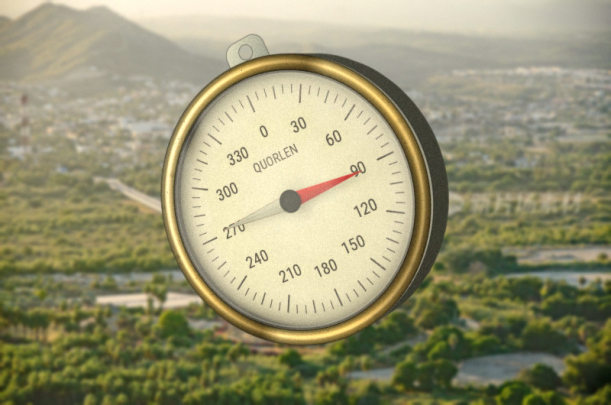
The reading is 92.5 °
